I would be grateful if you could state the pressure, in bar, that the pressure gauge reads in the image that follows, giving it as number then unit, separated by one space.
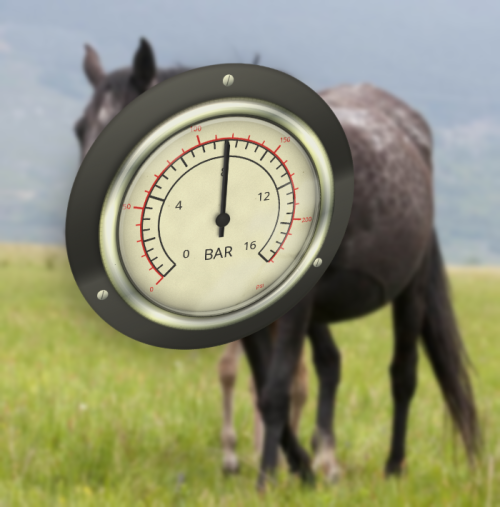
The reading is 8 bar
